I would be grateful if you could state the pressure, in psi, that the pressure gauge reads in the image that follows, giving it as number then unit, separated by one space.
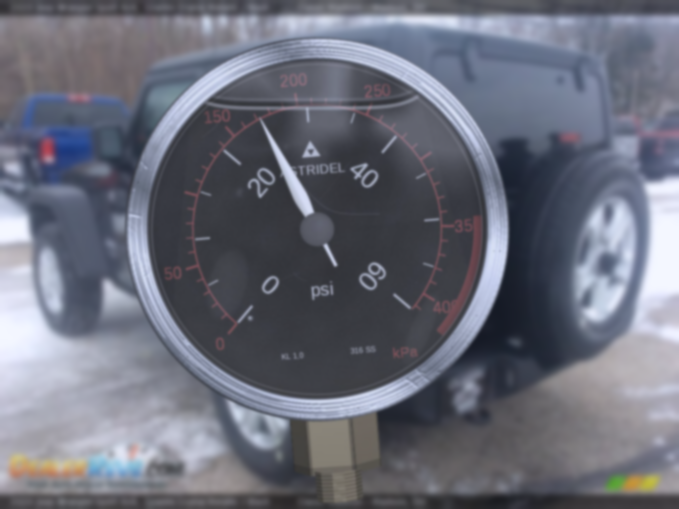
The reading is 25 psi
